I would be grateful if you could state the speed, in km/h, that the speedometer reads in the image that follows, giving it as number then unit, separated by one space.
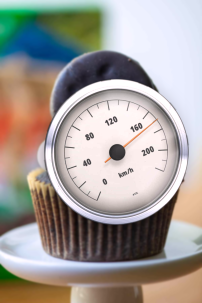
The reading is 170 km/h
